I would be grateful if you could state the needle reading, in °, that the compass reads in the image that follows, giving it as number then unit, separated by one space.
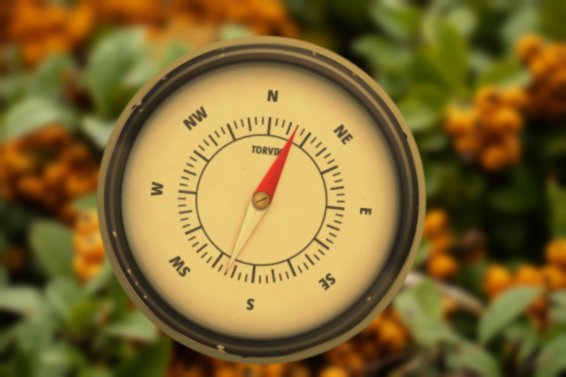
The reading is 20 °
